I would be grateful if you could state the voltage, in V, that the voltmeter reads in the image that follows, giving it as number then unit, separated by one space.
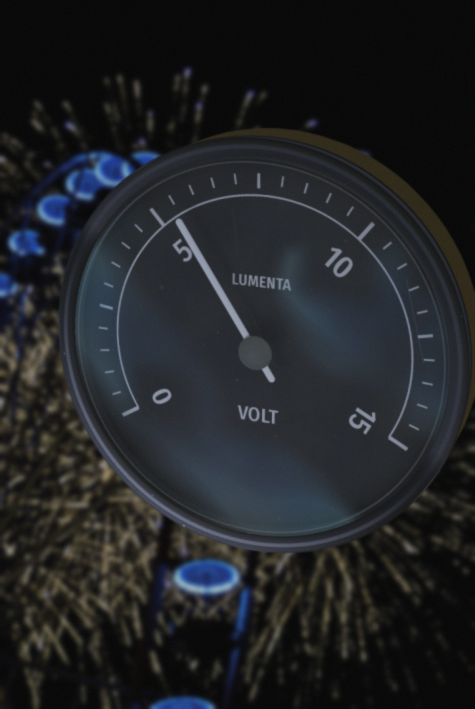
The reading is 5.5 V
